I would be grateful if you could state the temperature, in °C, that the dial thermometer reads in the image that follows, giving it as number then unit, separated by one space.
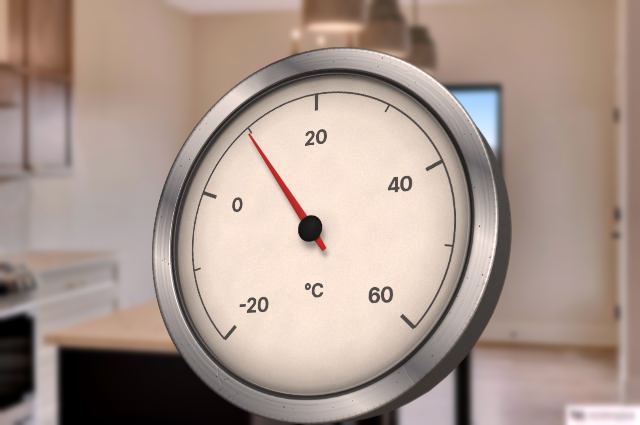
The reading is 10 °C
